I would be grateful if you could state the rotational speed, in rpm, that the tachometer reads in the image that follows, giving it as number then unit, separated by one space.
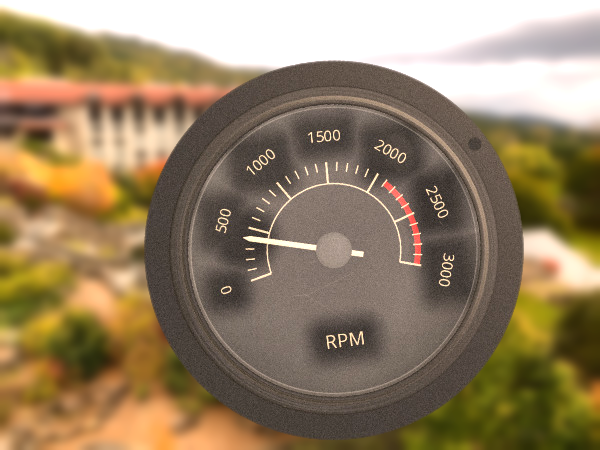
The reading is 400 rpm
